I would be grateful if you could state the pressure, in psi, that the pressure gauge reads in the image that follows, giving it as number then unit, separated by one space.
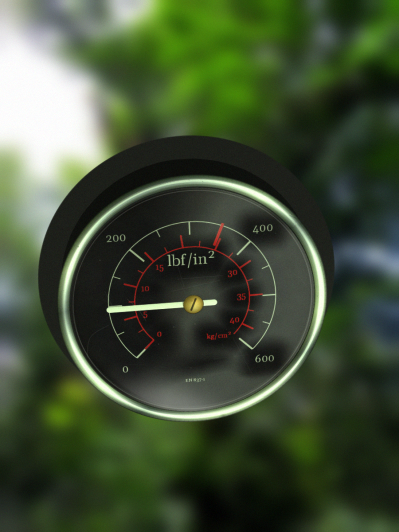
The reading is 100 psi
